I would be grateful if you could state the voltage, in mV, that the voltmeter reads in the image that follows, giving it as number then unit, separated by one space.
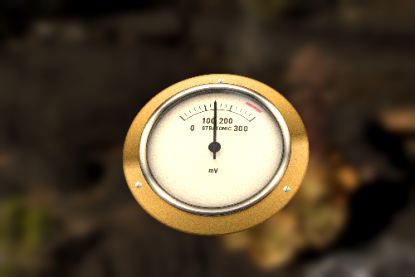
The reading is 140 mV
